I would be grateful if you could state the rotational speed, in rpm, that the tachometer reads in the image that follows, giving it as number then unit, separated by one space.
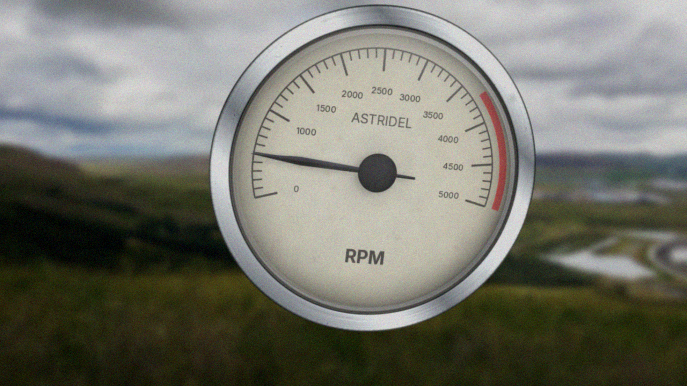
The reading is 500 rpm
